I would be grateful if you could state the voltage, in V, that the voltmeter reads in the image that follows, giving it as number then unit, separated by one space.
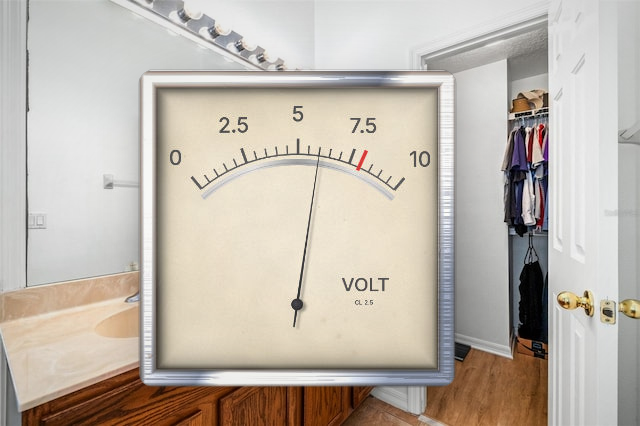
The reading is 6 V
